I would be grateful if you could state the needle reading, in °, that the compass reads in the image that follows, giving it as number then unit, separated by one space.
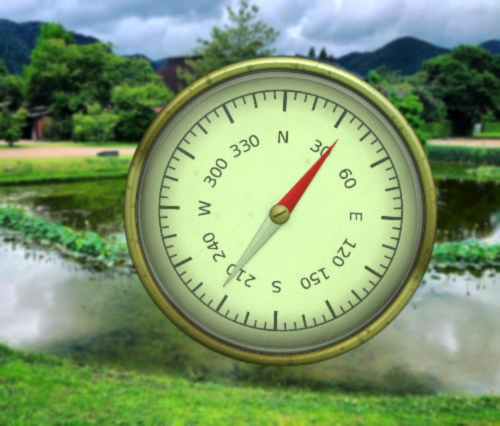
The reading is 35 °
